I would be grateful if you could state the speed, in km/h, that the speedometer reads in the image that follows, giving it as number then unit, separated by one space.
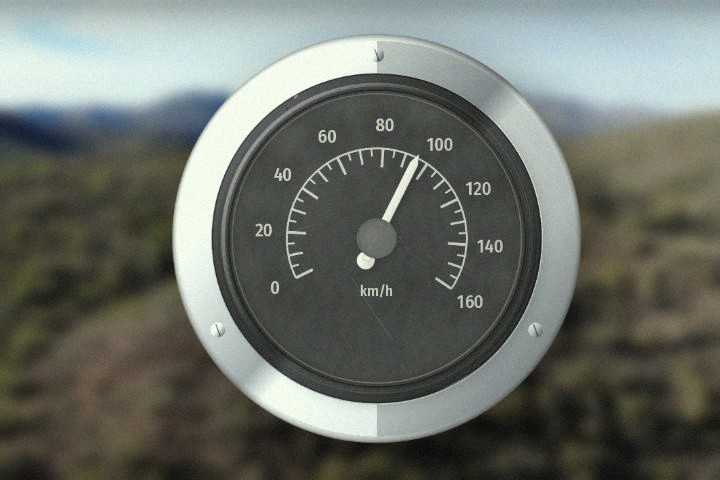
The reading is 95 km/h
